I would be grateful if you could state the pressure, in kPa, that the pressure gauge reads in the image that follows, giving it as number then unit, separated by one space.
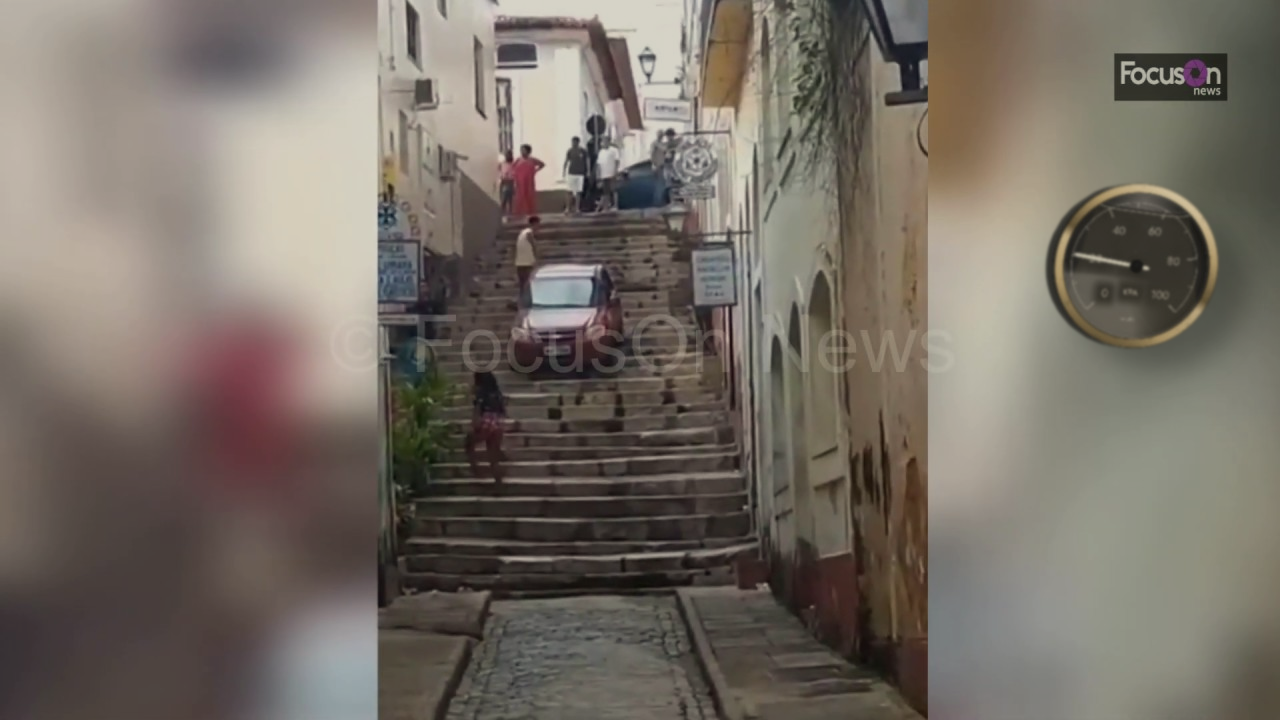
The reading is 20 kPa
